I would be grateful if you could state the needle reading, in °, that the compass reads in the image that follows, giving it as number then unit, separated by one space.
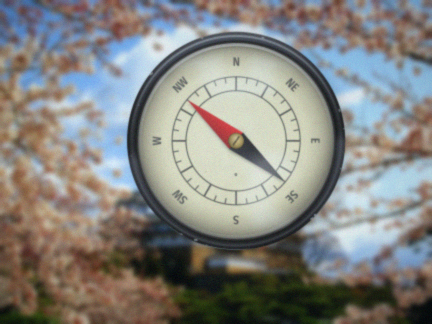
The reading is 310 °
